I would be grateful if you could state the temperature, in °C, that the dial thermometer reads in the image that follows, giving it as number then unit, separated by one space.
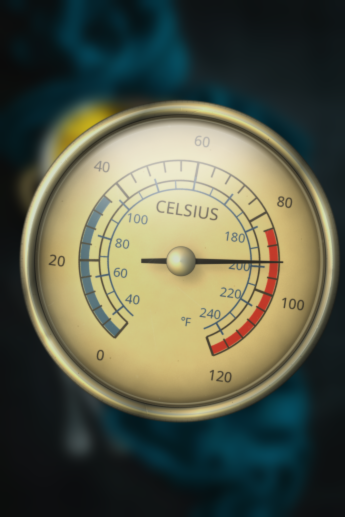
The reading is 92 °C
